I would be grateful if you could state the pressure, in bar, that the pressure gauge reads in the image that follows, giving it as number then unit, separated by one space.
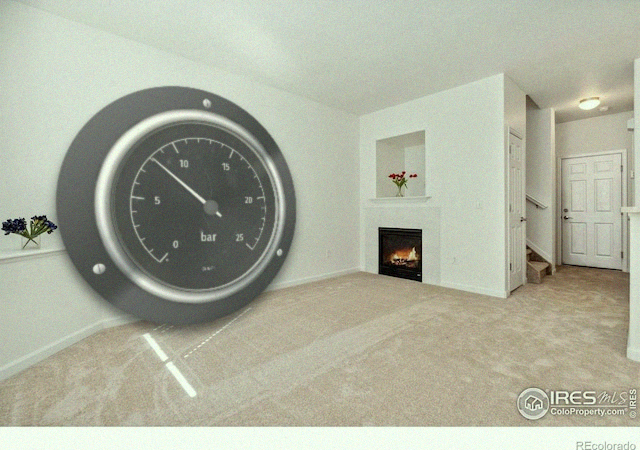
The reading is 8 bar
